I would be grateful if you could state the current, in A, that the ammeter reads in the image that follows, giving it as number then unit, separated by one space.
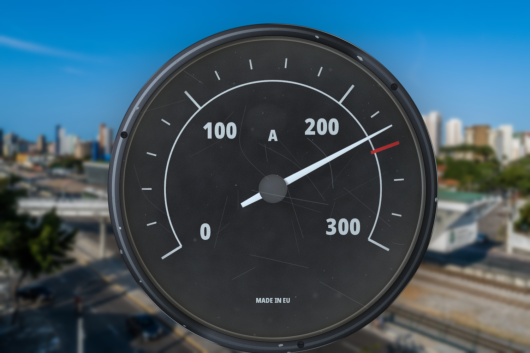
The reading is 230 A
